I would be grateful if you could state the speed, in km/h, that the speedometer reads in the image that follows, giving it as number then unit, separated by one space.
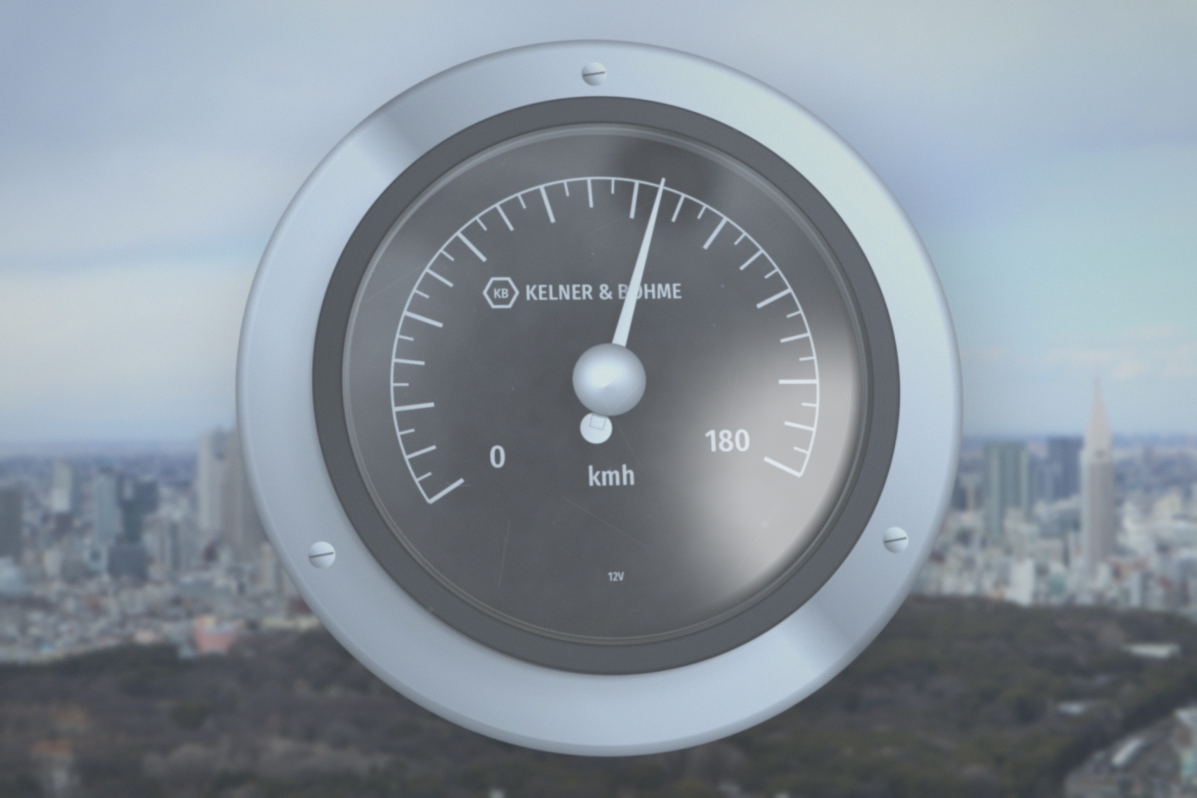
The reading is 105 km/h
